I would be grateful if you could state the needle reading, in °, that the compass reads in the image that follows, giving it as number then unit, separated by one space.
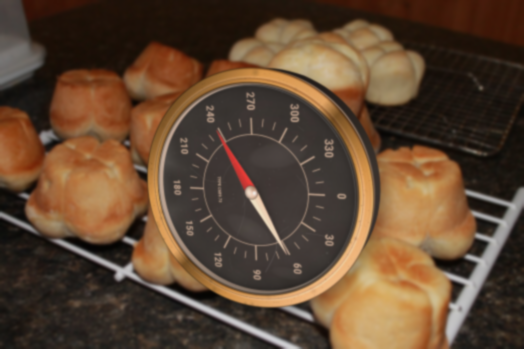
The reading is 240 °
